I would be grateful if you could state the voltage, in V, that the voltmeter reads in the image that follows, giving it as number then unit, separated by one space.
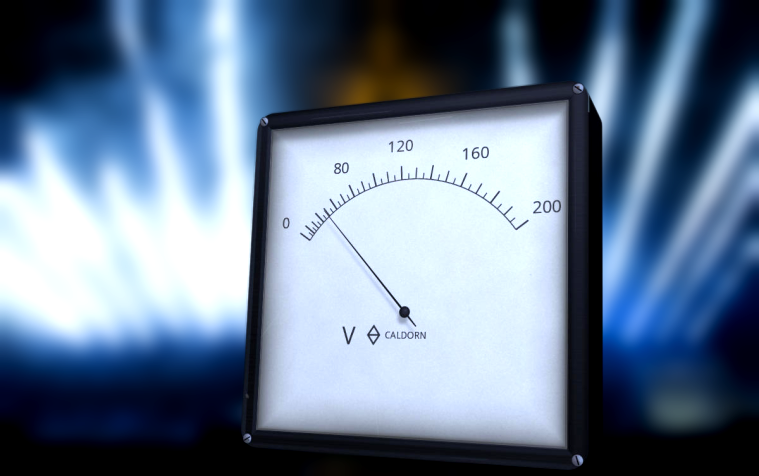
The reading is 50 V
